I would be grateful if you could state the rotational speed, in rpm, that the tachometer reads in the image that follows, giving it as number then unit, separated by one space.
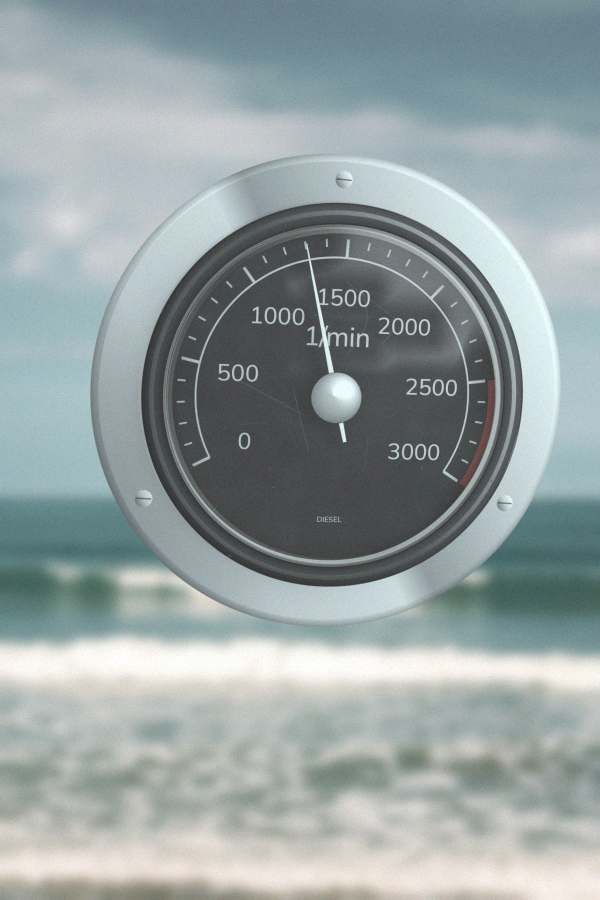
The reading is 1300 rpm
